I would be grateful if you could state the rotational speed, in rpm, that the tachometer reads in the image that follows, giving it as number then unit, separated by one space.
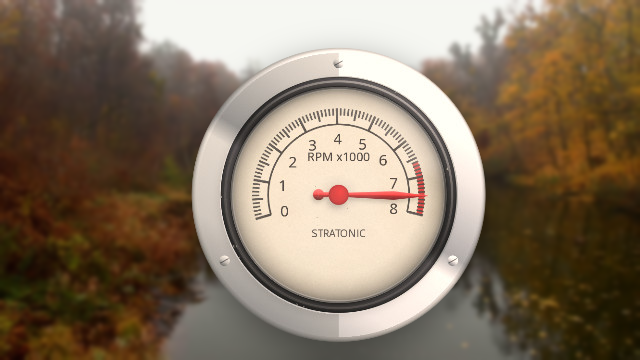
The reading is 7500 rpm
